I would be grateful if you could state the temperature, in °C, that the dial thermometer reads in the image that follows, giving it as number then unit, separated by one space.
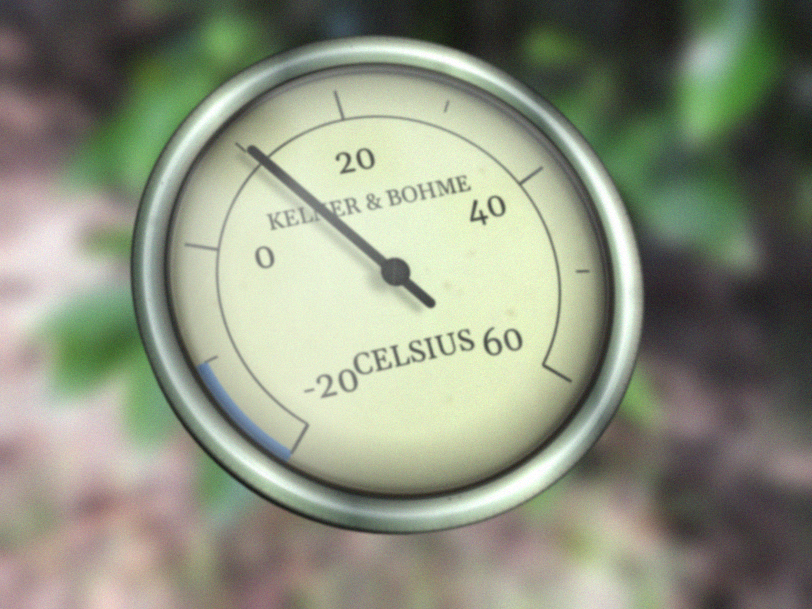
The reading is 10 °C
